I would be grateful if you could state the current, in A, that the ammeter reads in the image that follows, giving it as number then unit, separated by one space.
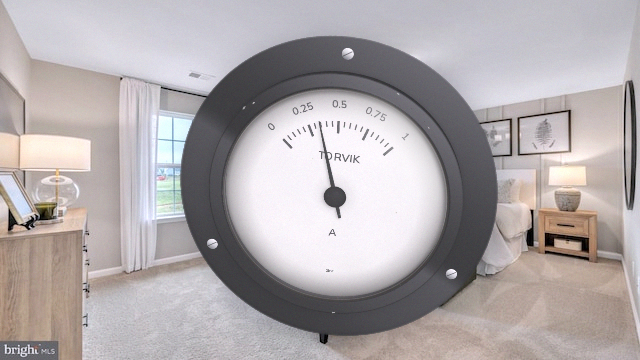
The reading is 0.35 A
